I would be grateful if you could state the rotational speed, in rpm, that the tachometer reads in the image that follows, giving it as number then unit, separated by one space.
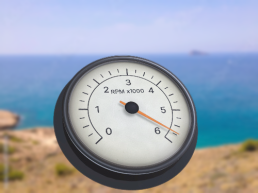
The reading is 5750 rpm
